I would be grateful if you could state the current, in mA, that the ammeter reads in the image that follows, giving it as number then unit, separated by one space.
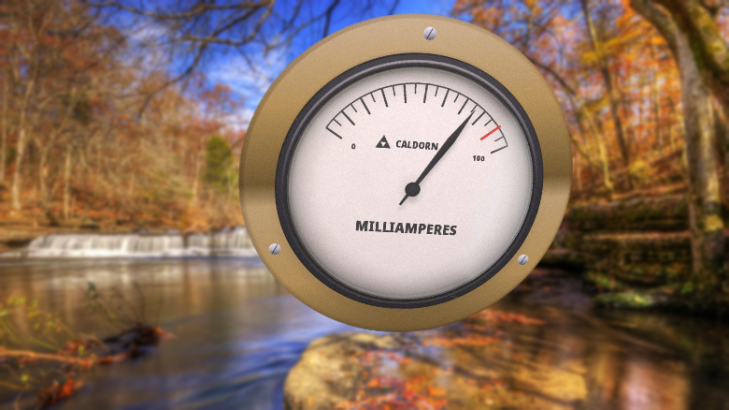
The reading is 75 mA
